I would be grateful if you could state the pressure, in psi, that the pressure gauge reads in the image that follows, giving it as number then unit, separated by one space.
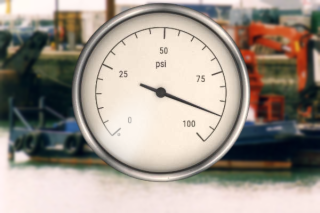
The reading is 90 psi
